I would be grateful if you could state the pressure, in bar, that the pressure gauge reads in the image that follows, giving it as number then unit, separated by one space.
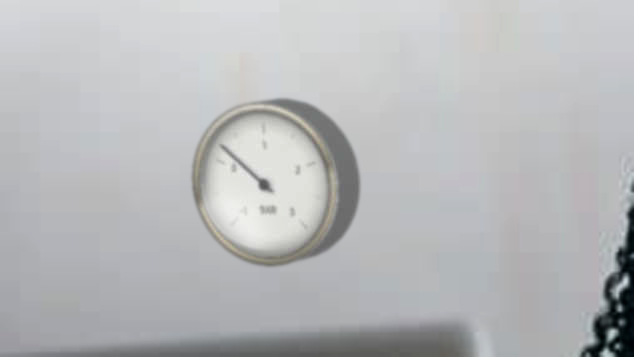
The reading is 0.25 bar
